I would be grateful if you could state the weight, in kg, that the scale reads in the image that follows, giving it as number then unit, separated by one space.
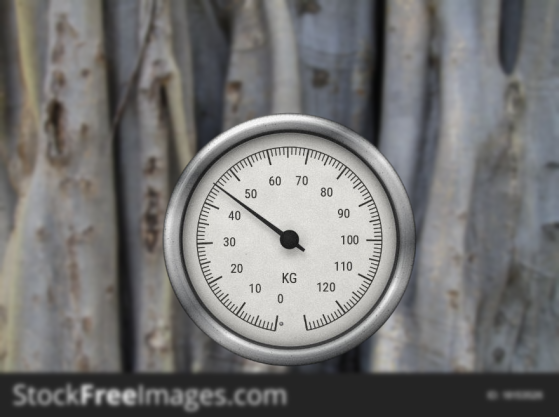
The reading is 45 kg
